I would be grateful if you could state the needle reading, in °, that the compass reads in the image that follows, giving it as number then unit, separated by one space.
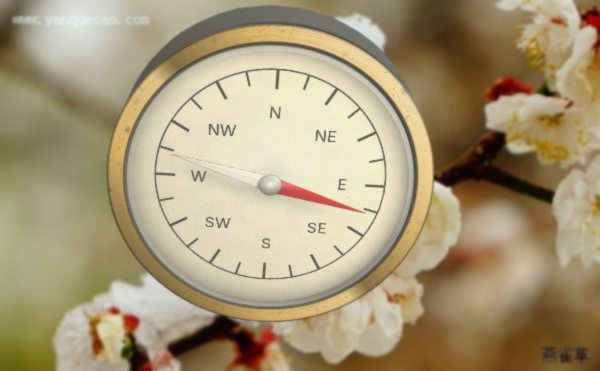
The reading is 105 °
